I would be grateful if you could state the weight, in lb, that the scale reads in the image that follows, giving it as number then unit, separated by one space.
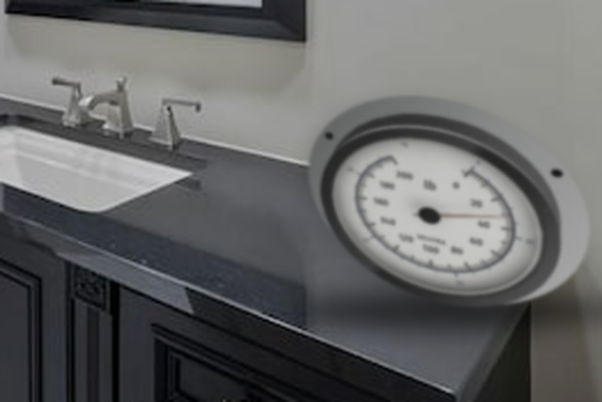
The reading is 30 lb
